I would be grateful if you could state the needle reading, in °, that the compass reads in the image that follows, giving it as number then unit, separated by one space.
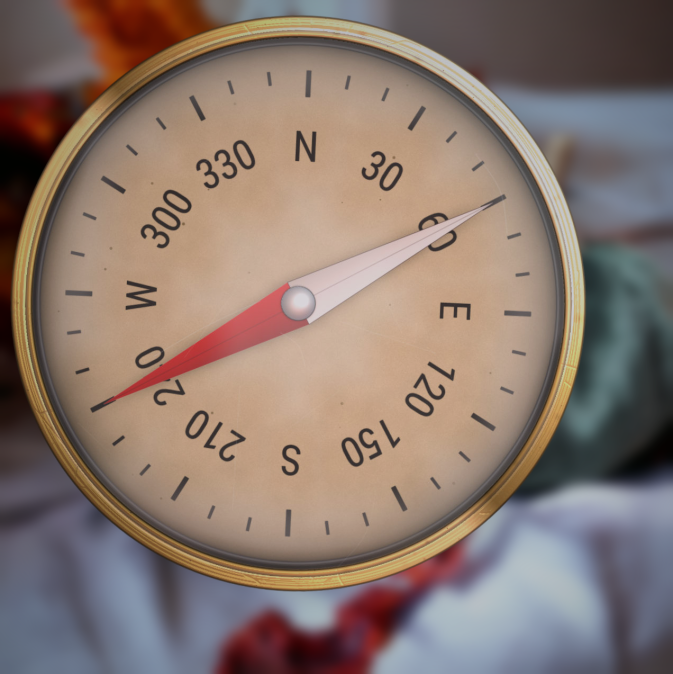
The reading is 240 °
